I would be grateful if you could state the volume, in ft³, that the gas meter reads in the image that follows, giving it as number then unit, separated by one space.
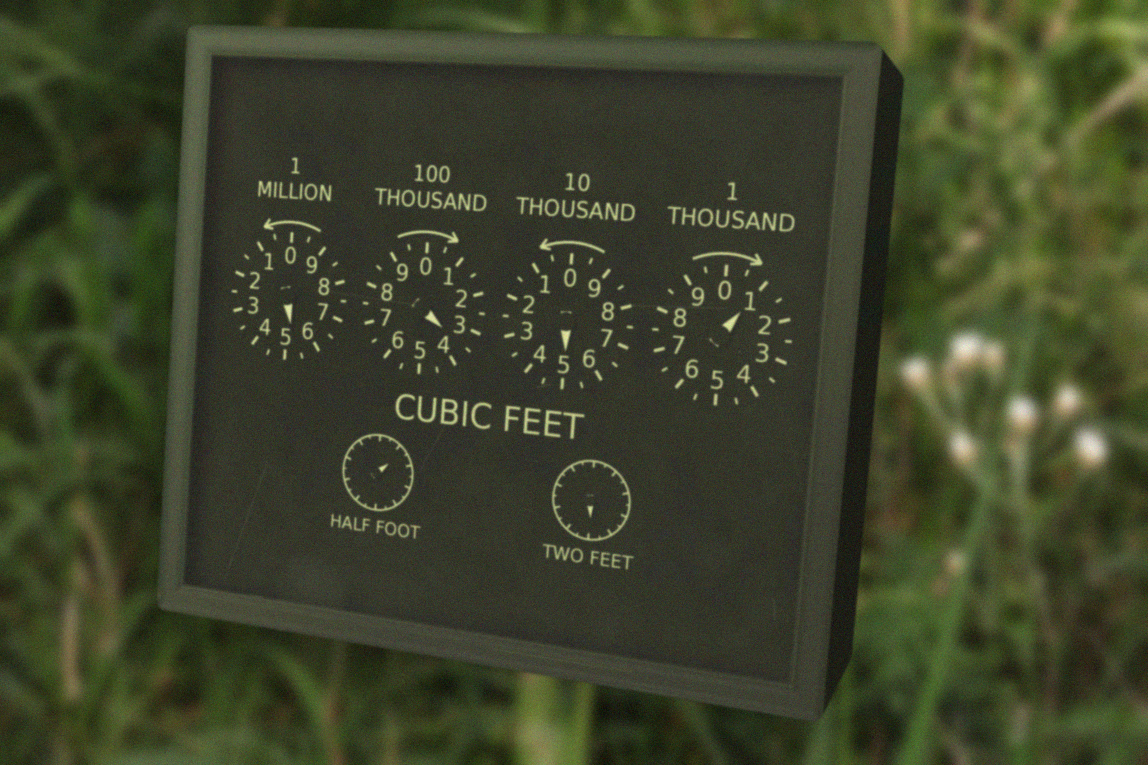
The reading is 535100 ft³
